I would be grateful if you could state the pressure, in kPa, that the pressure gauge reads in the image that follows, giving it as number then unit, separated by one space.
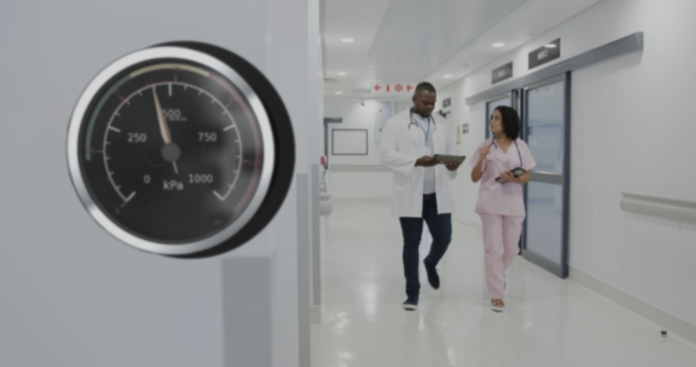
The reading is 450 kPa
